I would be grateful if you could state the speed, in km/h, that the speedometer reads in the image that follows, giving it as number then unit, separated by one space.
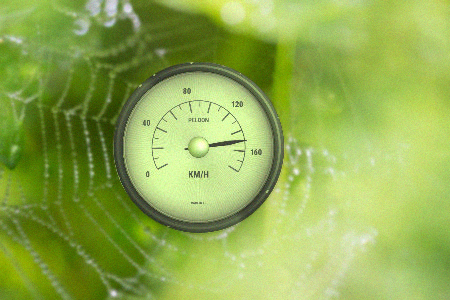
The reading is 150 km/h
